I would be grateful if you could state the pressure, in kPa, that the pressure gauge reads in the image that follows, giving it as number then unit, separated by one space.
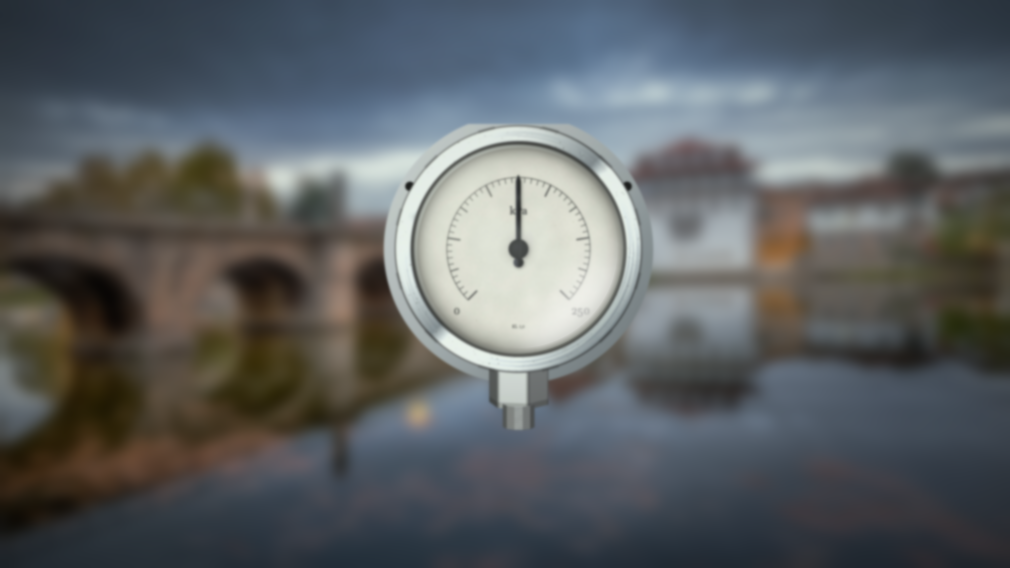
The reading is 125 kPa
